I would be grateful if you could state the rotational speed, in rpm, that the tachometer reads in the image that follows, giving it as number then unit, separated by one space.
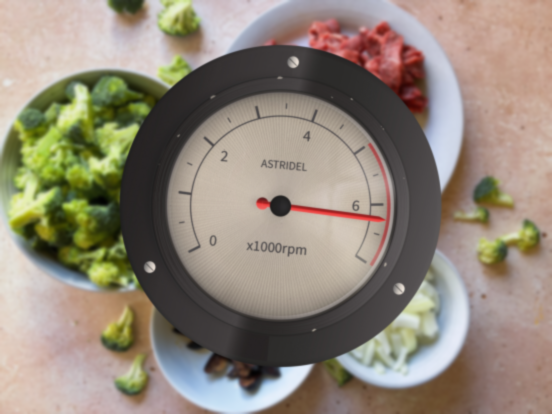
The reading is 6250 rpm
